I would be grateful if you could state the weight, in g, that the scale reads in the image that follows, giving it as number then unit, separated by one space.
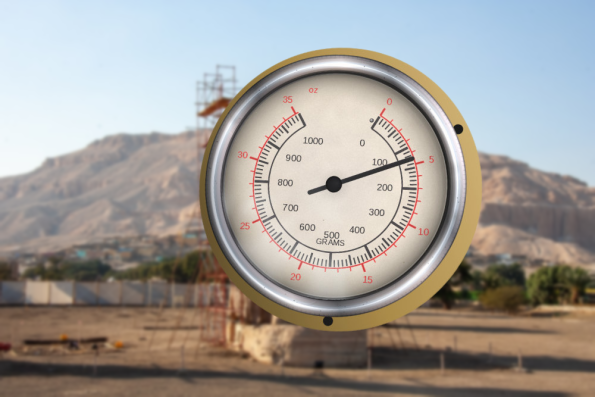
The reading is 130 g
